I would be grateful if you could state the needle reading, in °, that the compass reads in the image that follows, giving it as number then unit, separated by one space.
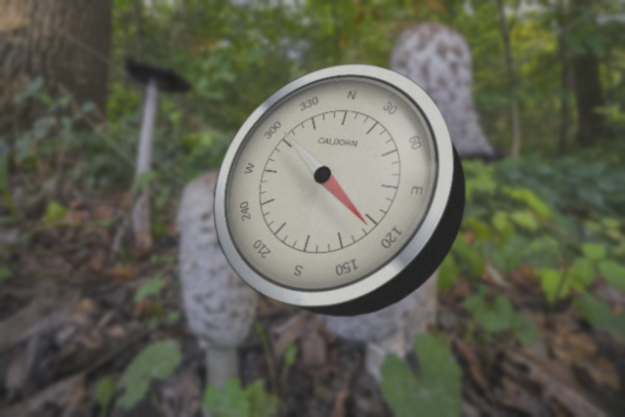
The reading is 125 °
